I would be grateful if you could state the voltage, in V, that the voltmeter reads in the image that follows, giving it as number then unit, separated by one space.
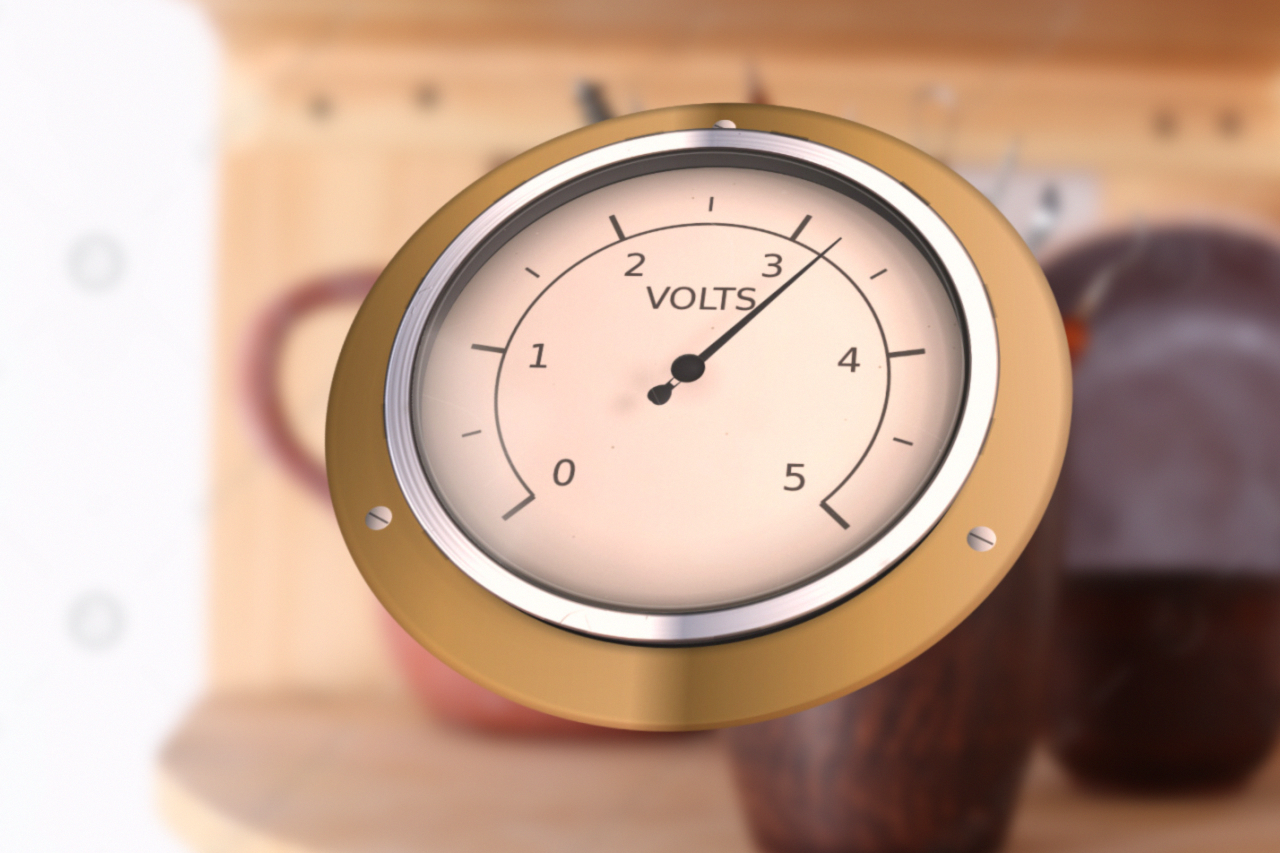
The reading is 3.25 V
